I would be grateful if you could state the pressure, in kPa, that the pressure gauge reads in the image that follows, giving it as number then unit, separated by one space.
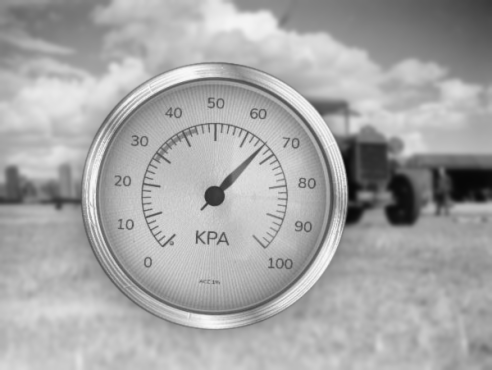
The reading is 66 kPa
